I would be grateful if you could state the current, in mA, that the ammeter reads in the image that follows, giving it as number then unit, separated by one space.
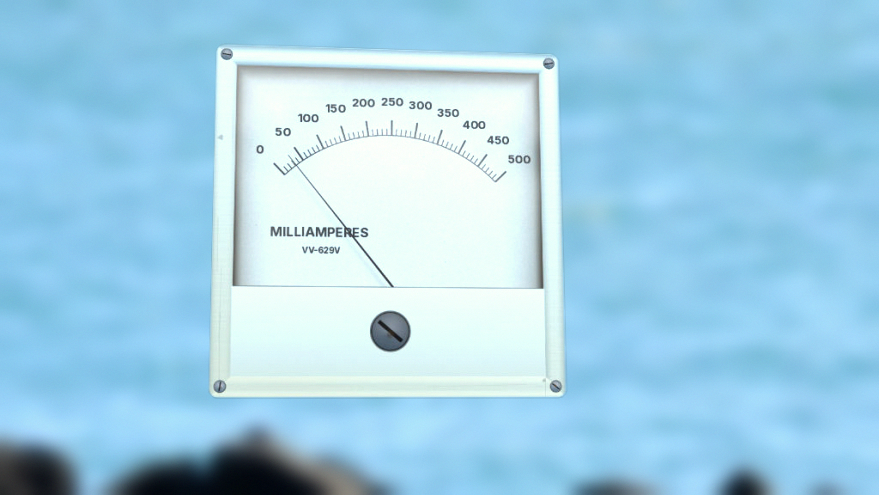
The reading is 30 mA
